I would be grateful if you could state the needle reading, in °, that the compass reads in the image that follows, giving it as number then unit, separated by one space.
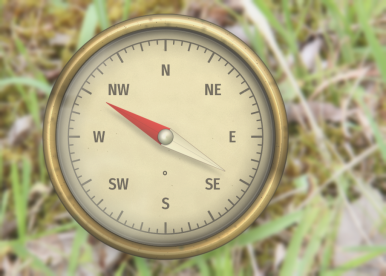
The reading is 300 °
